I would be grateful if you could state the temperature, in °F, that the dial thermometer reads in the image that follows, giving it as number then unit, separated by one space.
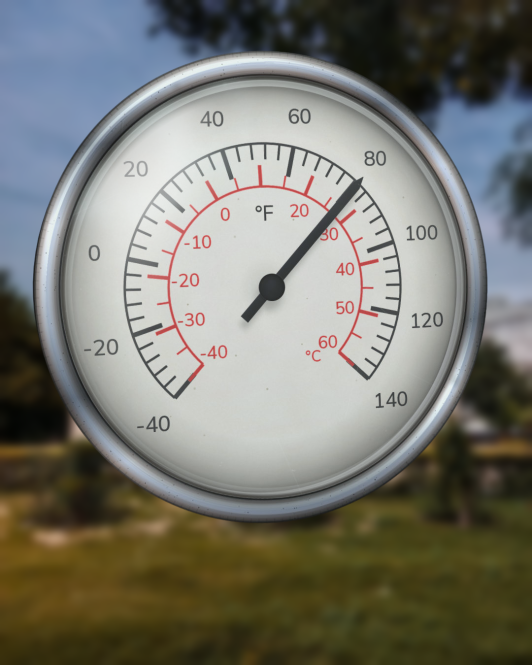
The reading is 80 °F
